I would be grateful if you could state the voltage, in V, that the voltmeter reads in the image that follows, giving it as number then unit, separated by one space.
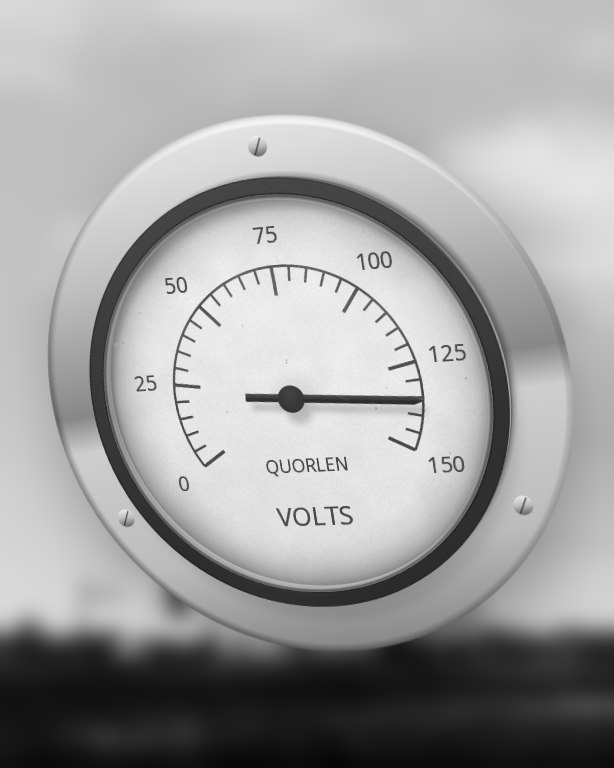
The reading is 135 V
